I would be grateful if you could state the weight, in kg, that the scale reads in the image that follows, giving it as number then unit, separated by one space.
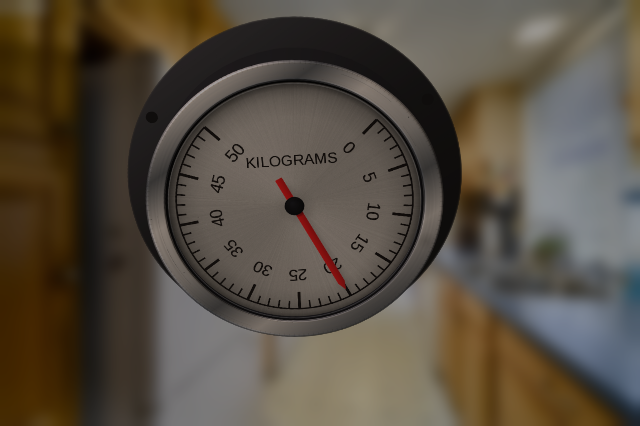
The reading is 20 kg
